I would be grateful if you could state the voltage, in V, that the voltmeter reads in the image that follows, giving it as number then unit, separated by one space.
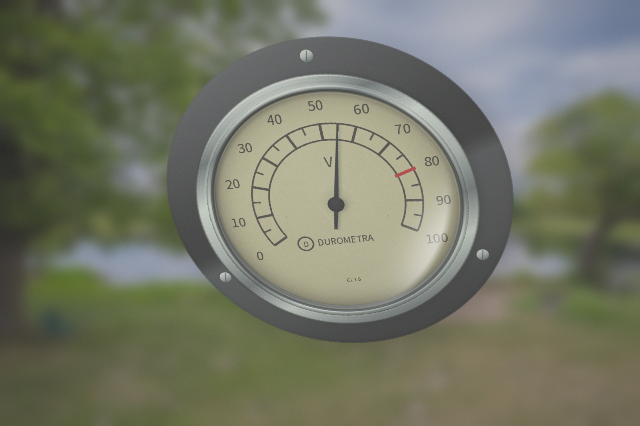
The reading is 55 V
